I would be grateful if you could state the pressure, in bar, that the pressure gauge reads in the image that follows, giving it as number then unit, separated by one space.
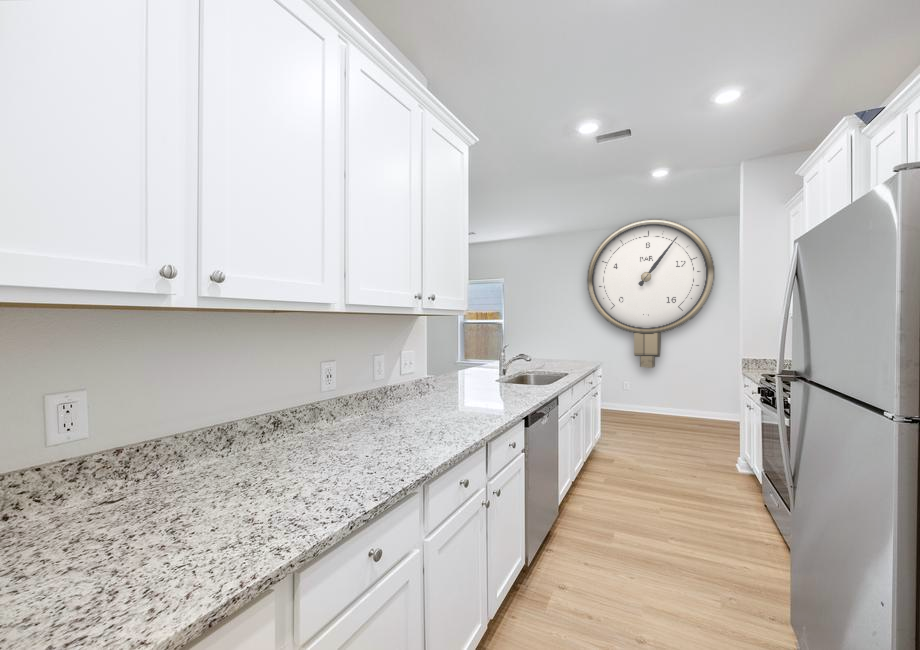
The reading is 10 bar
